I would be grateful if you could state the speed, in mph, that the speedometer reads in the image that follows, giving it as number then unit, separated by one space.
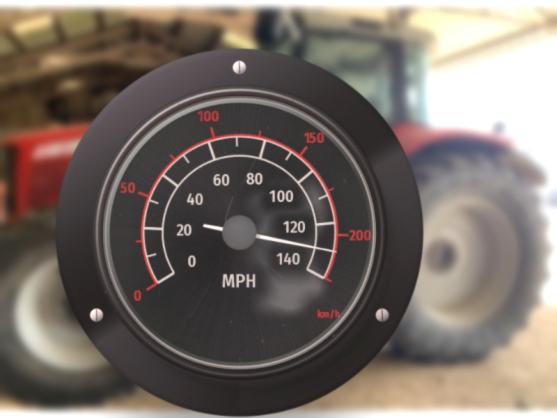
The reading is 130 mph
